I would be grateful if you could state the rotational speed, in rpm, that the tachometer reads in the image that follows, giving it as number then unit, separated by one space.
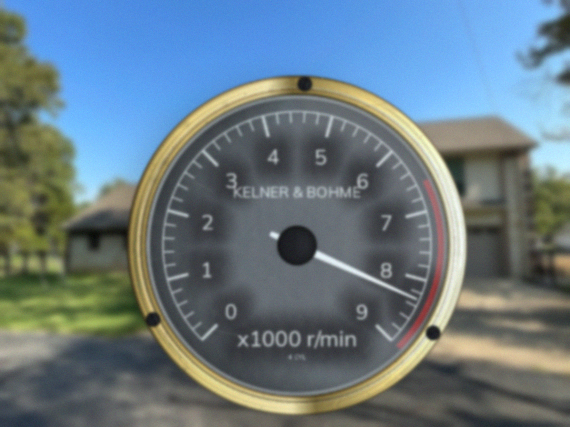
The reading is 8300 rpm
